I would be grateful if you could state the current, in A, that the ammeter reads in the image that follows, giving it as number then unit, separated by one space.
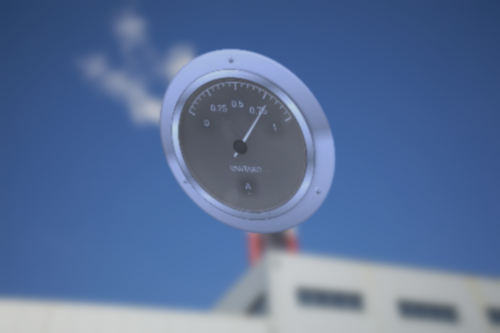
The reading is 0.8 A
